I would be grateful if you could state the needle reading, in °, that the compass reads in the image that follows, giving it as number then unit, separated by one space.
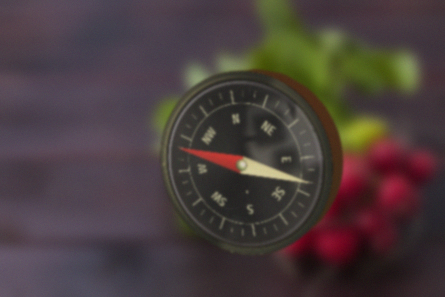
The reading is 290 °
